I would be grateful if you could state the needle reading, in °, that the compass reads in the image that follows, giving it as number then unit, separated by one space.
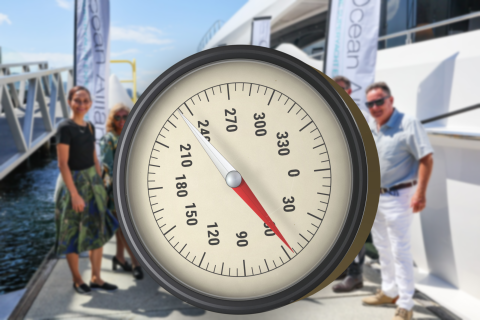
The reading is 55 °
